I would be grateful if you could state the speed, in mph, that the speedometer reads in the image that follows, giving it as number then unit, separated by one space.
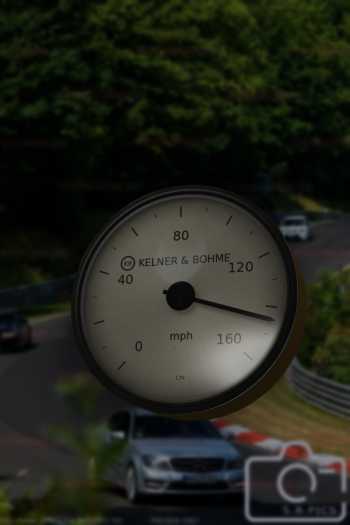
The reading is 145 mph
